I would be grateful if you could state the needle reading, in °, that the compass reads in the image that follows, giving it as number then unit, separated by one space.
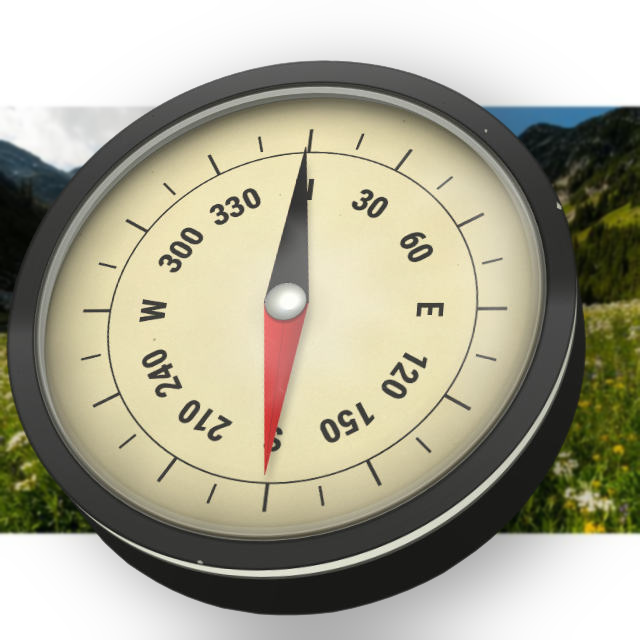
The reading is 180 °
